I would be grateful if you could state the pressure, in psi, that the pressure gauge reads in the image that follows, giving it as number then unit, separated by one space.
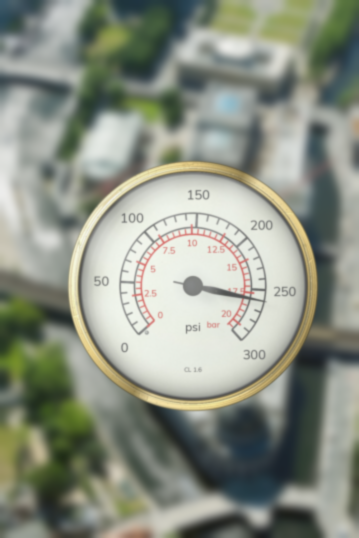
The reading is 260 psi
